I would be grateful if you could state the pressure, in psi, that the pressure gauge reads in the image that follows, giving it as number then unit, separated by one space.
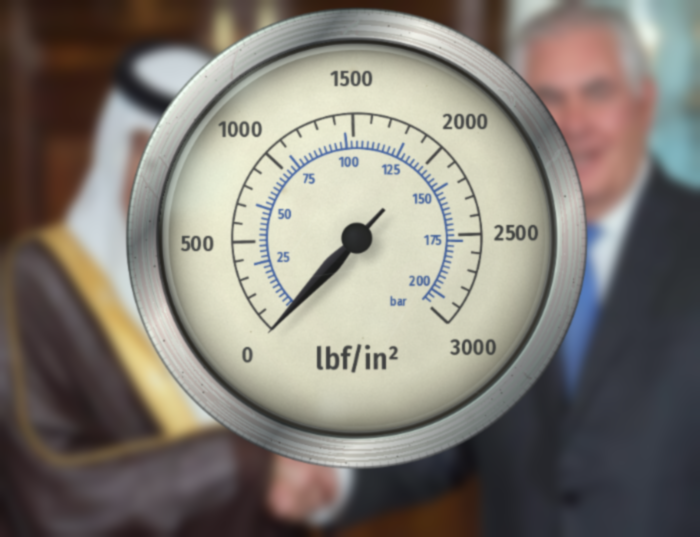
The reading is 0 psi
